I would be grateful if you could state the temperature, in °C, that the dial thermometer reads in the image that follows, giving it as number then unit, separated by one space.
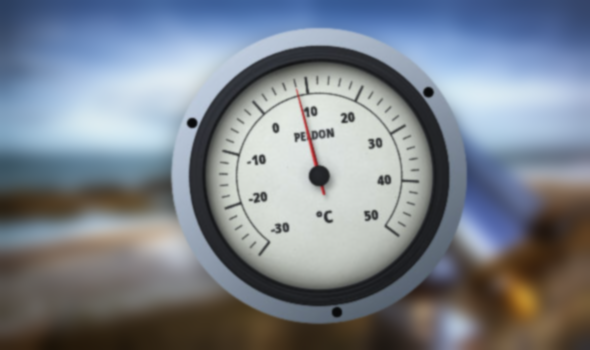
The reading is 8 °C
